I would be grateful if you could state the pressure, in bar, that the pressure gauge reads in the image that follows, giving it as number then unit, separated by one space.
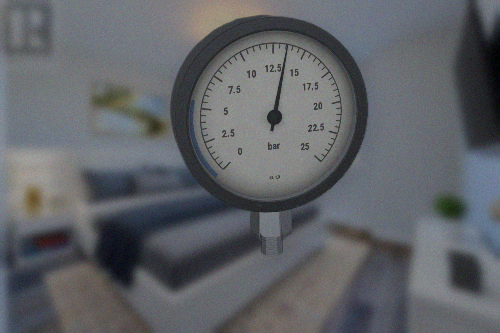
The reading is 13.5 bar
